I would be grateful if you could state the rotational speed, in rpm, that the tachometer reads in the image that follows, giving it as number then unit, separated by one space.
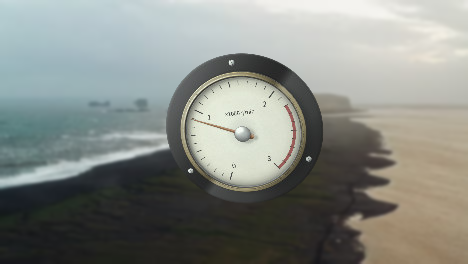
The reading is 900 rpm
